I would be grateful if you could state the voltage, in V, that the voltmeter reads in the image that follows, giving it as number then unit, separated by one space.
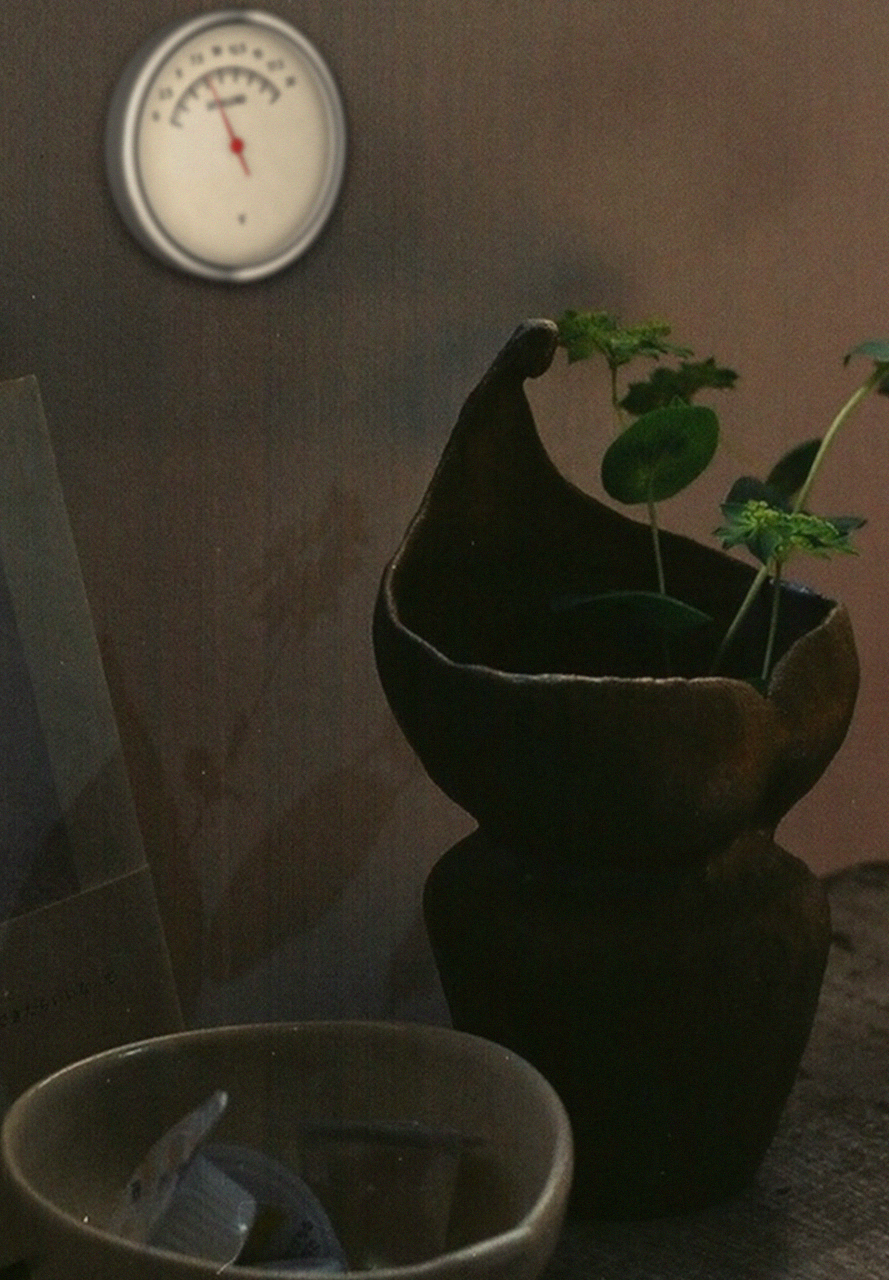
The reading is 7.5 V
